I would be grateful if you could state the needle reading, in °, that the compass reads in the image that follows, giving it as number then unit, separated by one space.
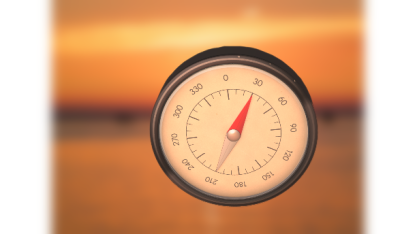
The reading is 30 °
